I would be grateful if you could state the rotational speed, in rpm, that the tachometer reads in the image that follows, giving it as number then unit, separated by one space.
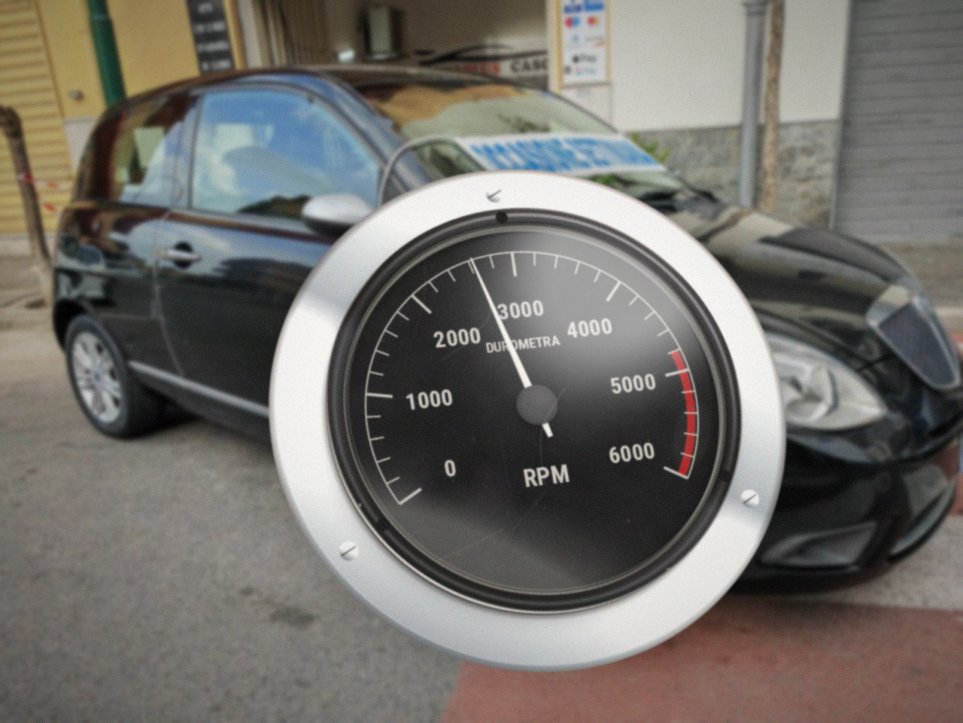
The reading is 2600 rpm
